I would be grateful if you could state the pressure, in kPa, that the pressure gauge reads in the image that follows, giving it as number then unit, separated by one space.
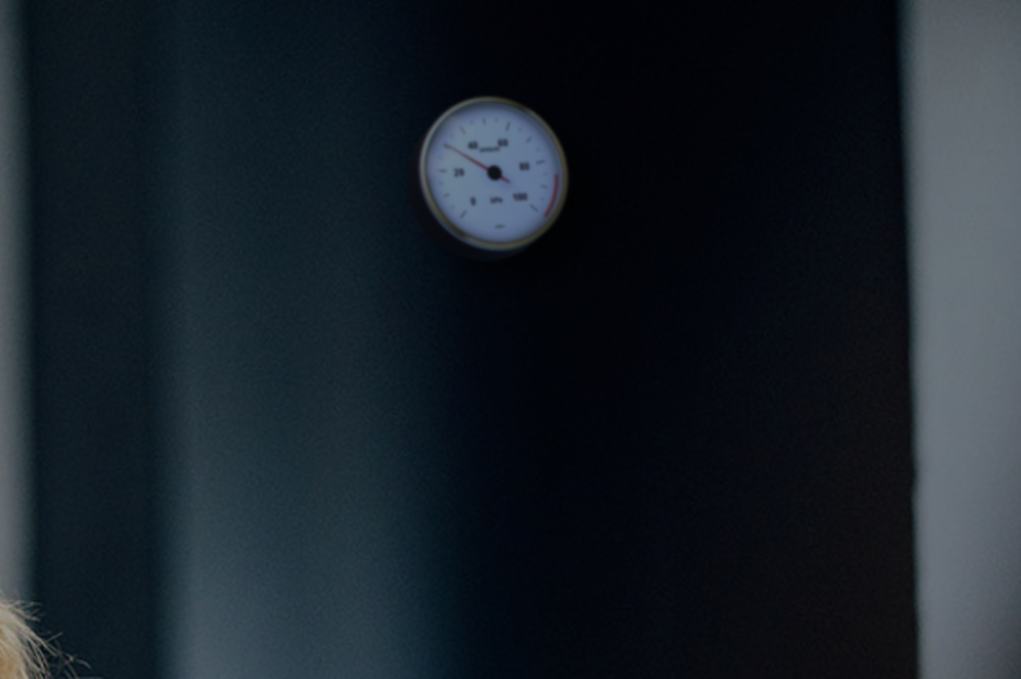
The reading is 30 kPa
